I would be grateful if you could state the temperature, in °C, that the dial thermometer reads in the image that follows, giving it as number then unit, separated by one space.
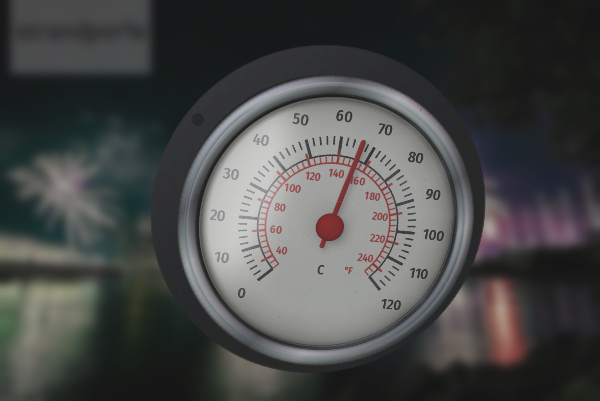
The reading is 66 °C
